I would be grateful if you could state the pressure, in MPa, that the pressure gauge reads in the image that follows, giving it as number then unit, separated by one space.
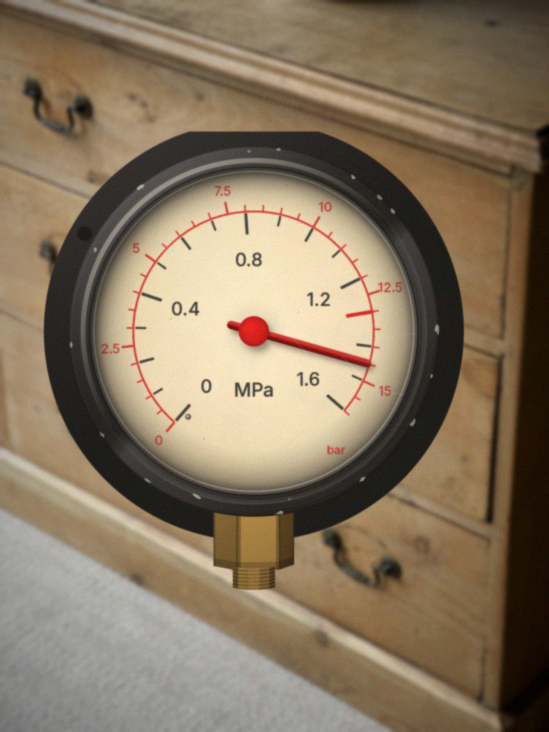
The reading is 1.45 MPa
